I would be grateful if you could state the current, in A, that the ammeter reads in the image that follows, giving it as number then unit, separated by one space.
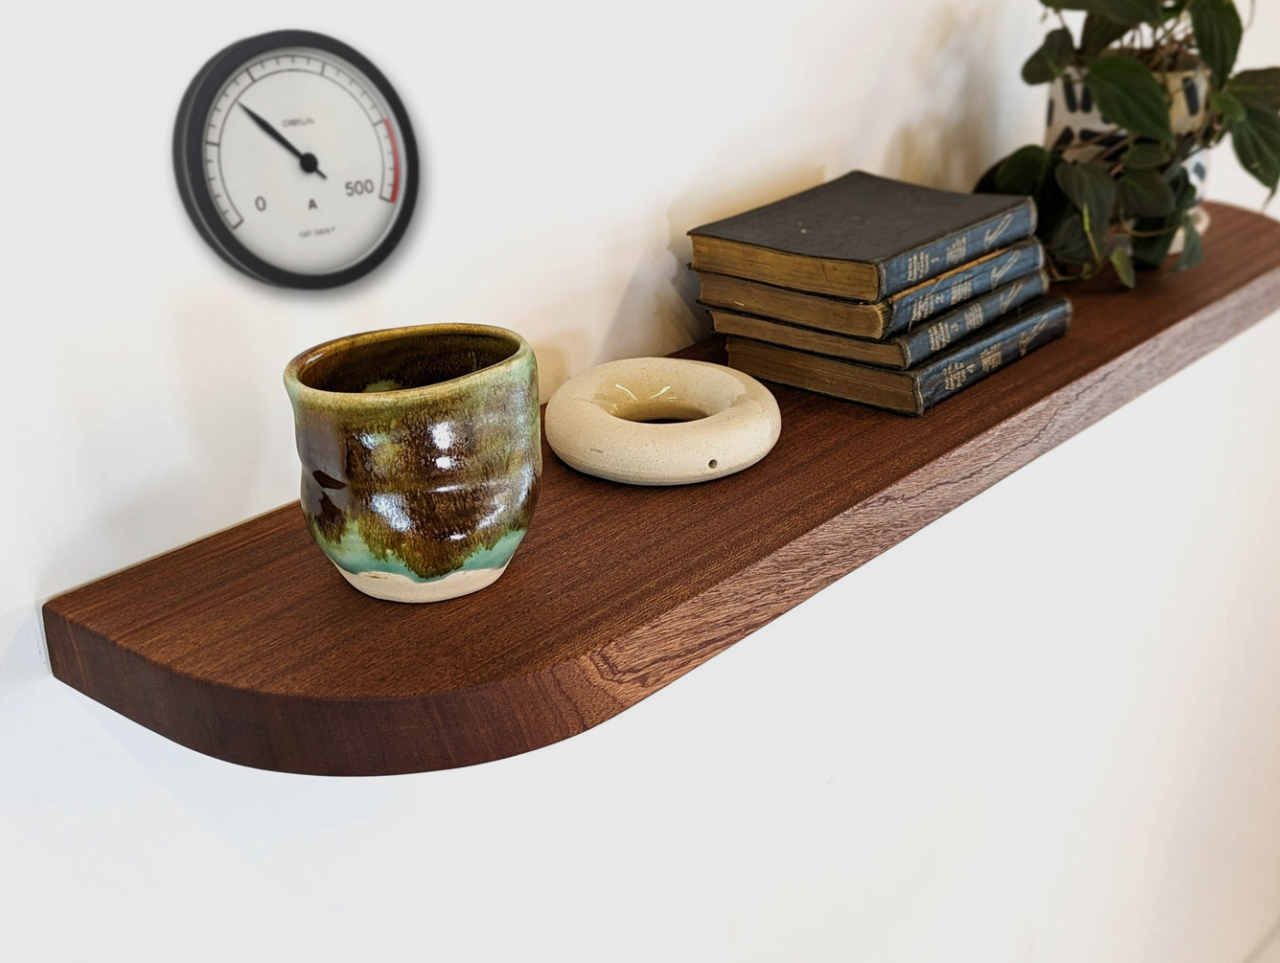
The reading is 160 A
